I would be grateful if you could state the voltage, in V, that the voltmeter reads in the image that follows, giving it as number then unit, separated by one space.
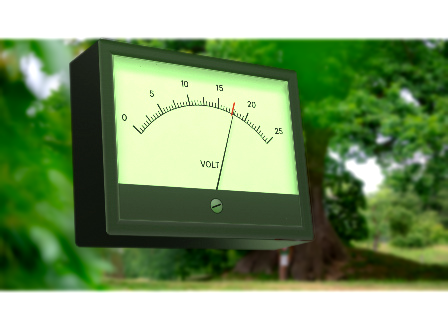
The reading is 17.5 V
